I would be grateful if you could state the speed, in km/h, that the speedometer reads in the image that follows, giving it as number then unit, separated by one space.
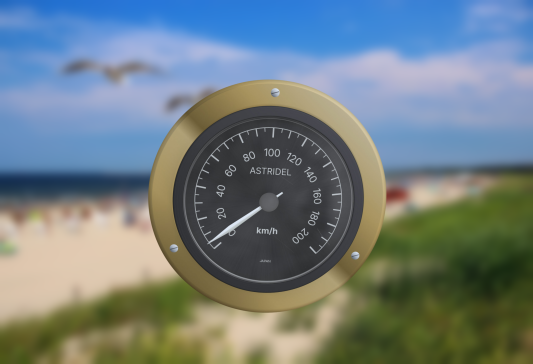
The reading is 5 km/h
